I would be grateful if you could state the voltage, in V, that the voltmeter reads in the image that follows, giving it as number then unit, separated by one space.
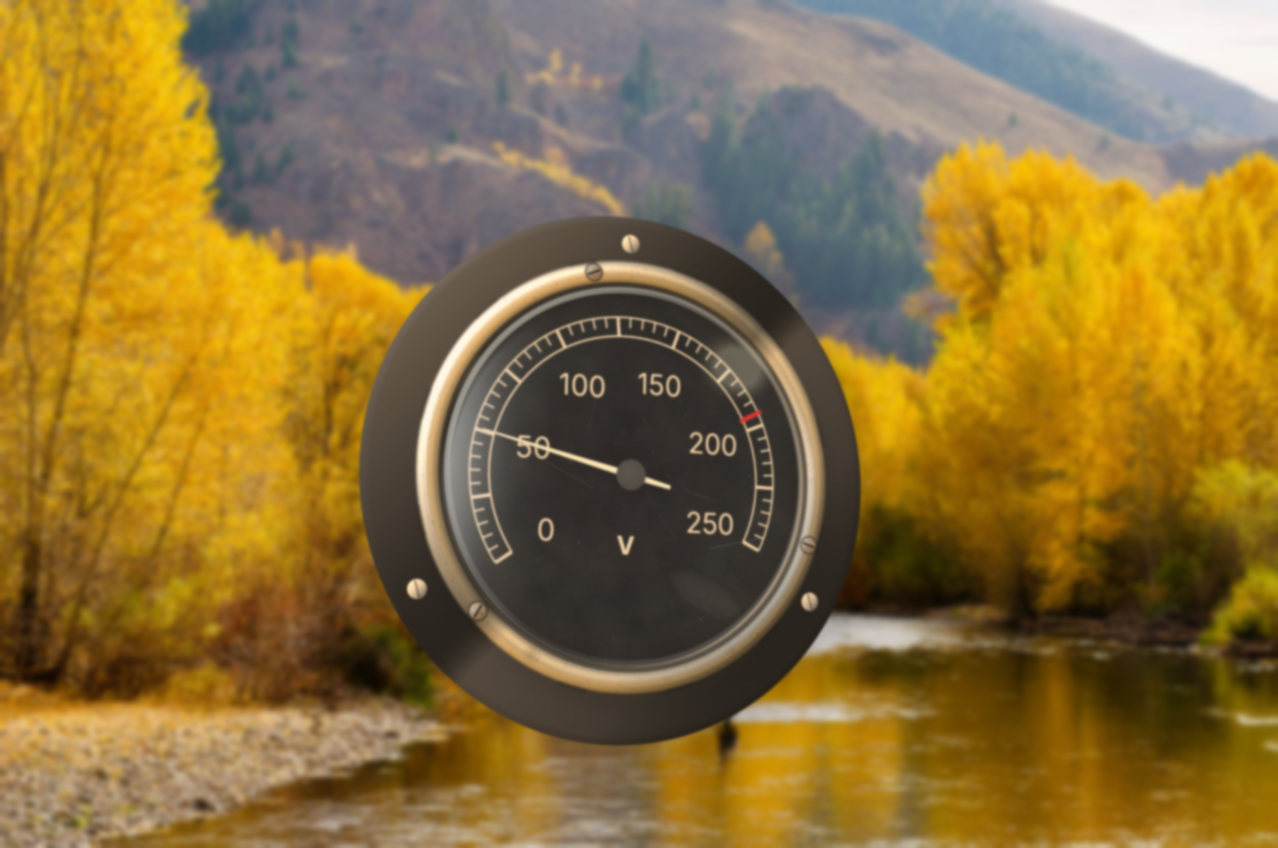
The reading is 50 V
